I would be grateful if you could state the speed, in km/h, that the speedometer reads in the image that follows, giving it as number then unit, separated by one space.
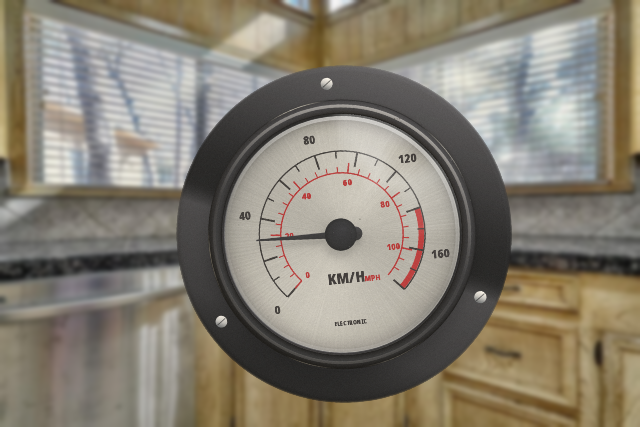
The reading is 30 km/h
